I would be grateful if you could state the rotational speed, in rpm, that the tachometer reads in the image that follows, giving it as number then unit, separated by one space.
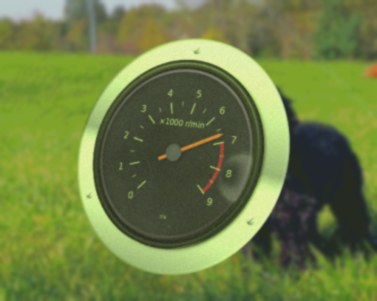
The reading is 6750 rpm
